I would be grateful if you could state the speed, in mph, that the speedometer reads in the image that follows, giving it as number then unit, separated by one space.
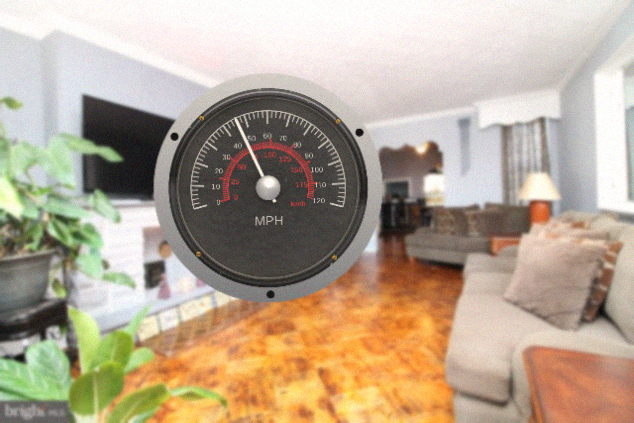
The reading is 46 mph
